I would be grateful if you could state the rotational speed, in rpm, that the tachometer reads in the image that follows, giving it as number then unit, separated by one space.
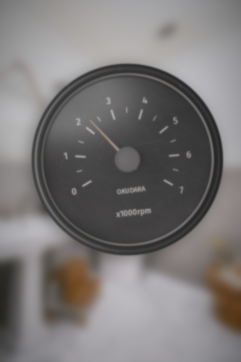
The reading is 2250 rpm
